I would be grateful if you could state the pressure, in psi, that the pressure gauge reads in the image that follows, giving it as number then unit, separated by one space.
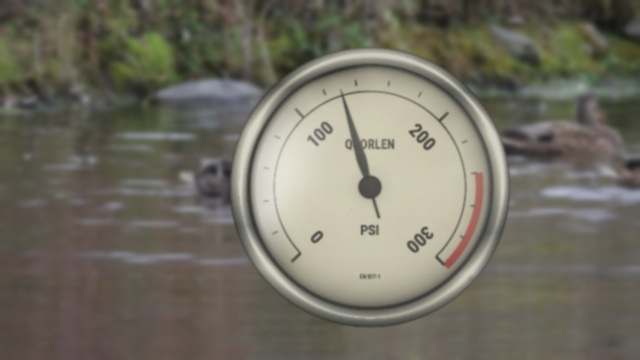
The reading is 130 psi
